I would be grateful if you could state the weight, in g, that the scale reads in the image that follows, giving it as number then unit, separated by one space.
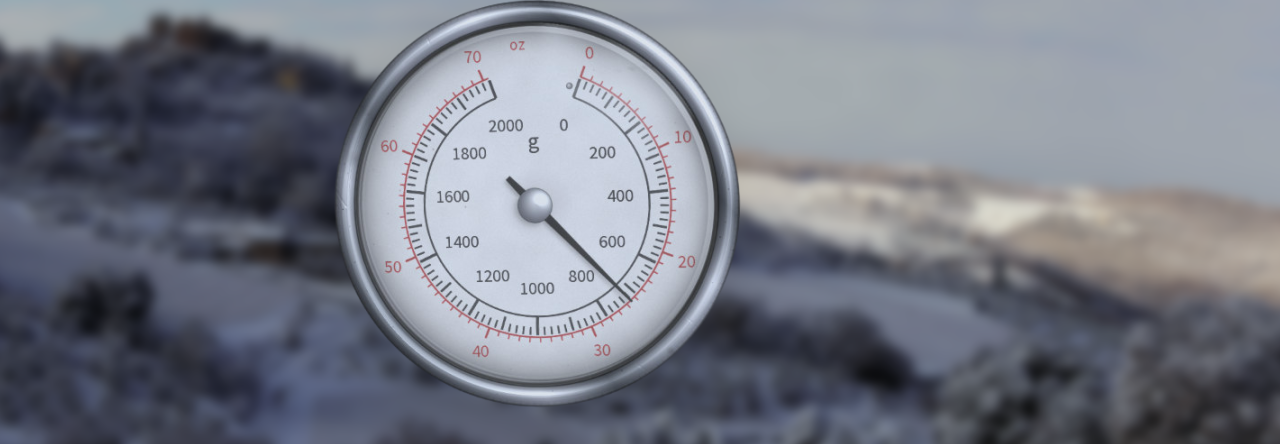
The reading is 720 g
